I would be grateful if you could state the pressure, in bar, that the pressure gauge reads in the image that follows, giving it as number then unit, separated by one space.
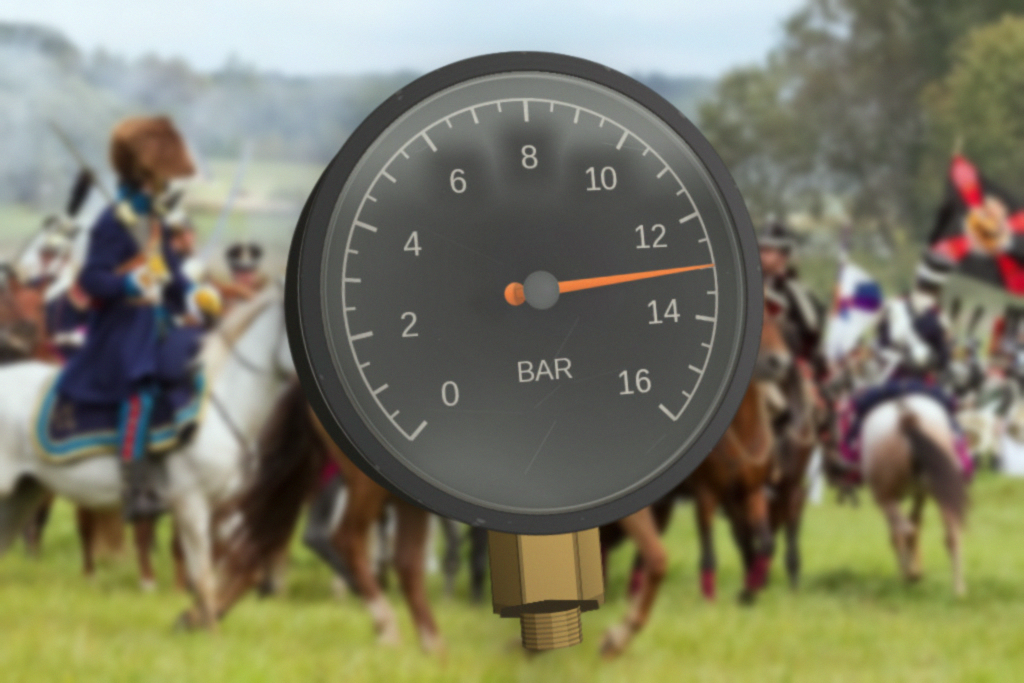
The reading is 13 bar
